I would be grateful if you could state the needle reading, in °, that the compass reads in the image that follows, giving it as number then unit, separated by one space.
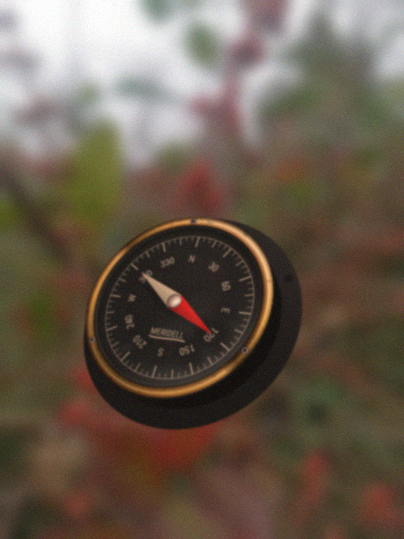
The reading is 120 °
